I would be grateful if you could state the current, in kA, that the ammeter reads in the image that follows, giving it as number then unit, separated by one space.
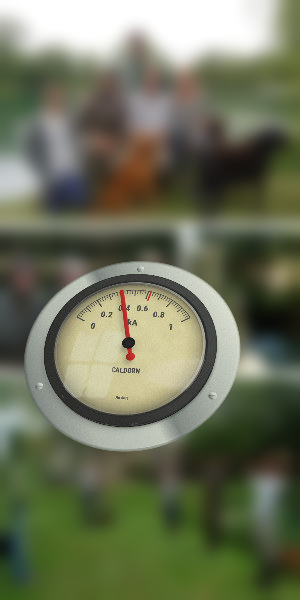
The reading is 0.4 kA
